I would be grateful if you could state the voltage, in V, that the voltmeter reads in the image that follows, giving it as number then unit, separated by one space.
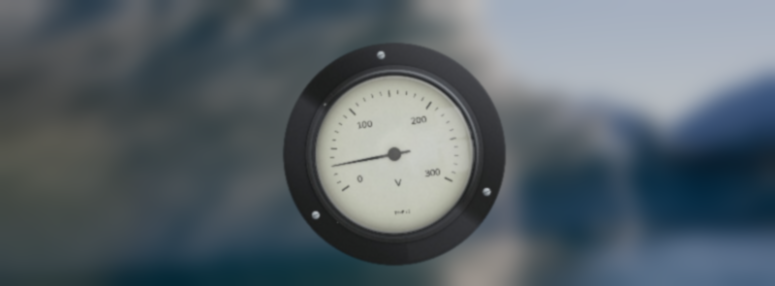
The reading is 30 V
